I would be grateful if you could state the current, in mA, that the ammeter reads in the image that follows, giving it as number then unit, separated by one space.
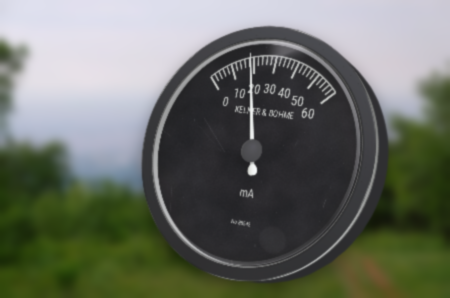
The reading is 20 mA
